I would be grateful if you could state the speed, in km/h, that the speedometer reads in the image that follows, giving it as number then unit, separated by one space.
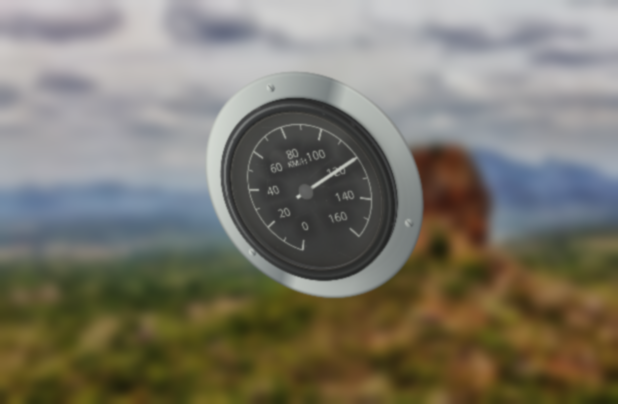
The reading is 120 km/h
